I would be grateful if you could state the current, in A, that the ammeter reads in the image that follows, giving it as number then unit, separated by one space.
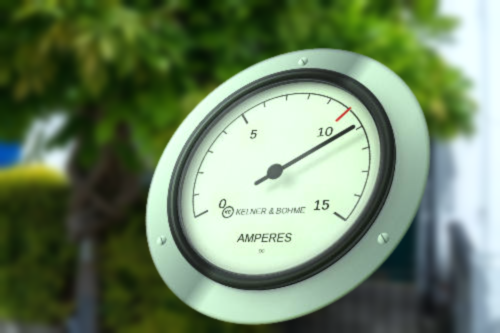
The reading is 11 A
